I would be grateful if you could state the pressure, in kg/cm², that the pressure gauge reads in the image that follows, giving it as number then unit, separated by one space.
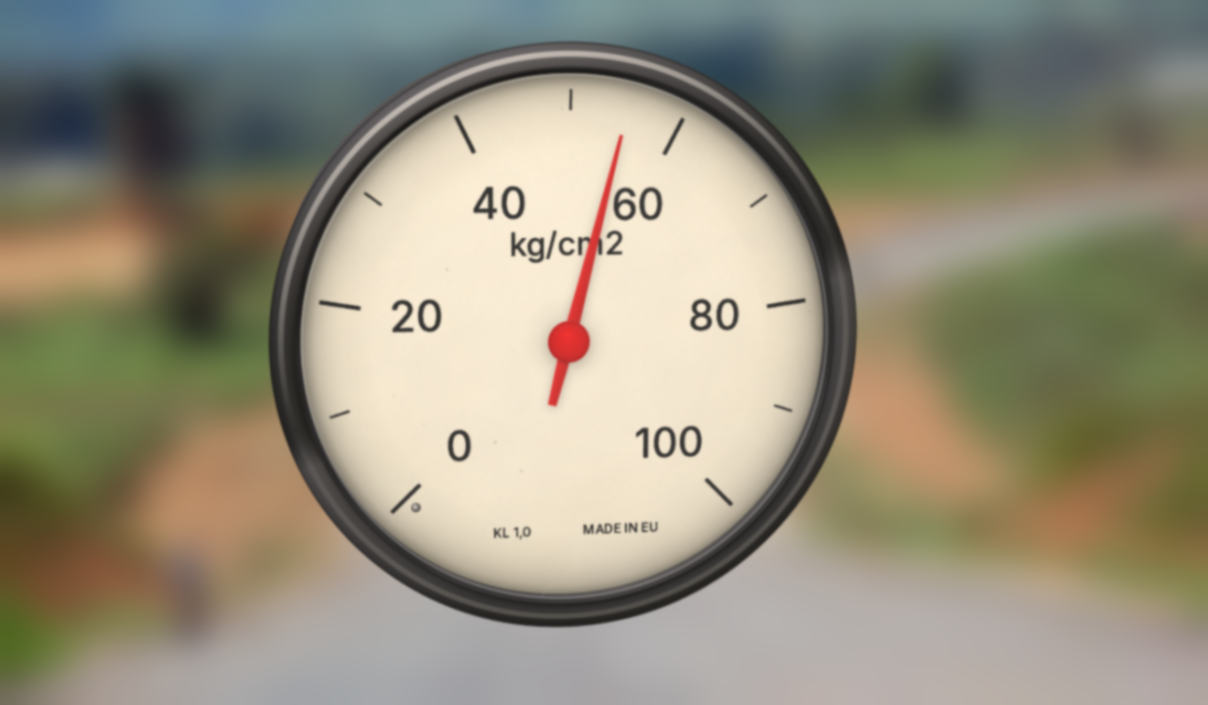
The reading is 55 kg/cm²
